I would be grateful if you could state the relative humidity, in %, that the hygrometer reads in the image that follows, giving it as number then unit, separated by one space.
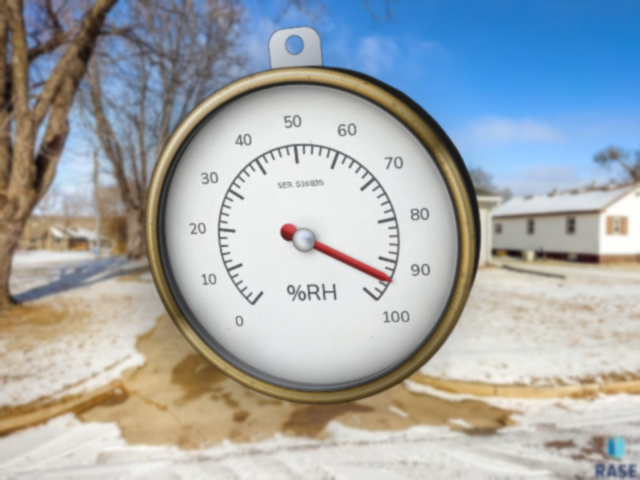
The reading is 94 %
